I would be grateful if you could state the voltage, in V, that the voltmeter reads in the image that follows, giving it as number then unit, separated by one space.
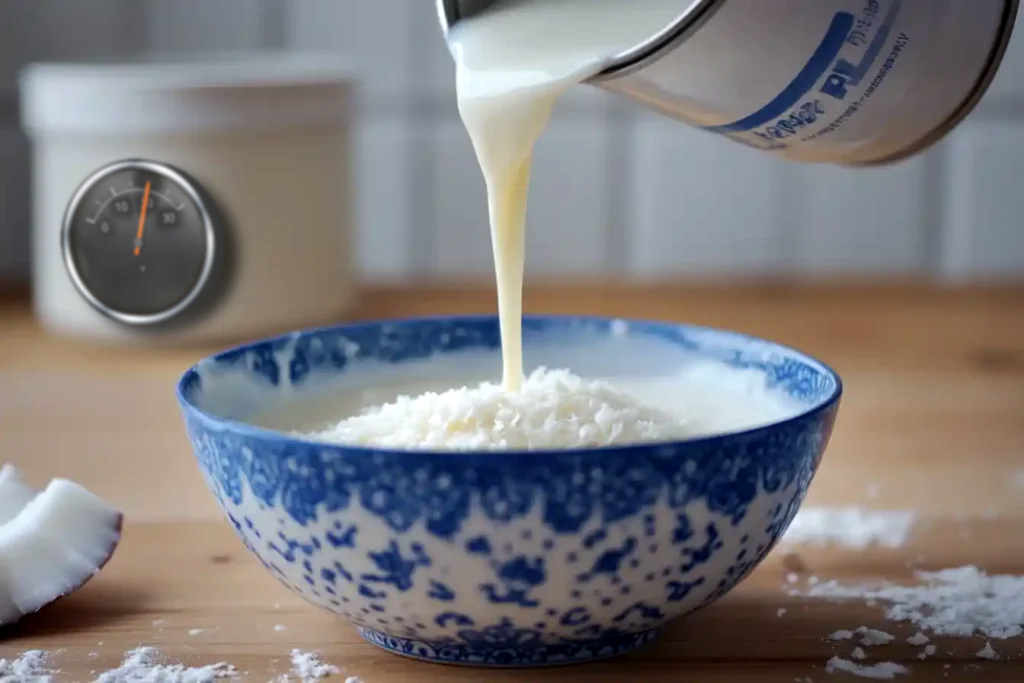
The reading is 20 V
